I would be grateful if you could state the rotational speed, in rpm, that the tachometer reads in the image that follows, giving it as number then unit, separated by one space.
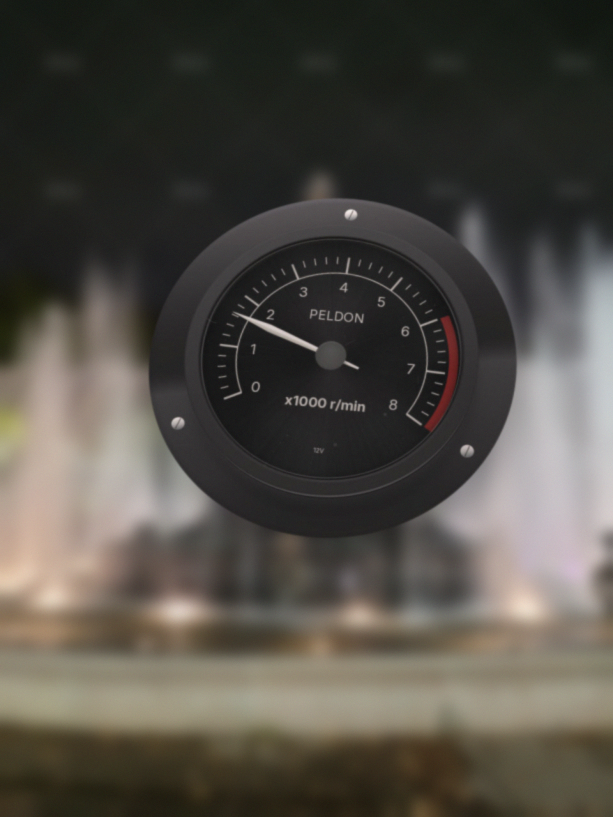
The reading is 1600 rpm
